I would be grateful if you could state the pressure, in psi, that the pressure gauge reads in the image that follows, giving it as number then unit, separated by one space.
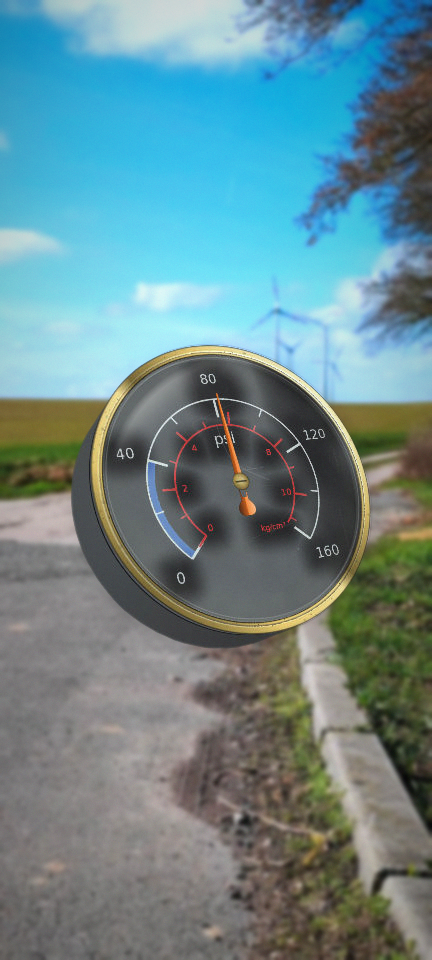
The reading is 80 psi
